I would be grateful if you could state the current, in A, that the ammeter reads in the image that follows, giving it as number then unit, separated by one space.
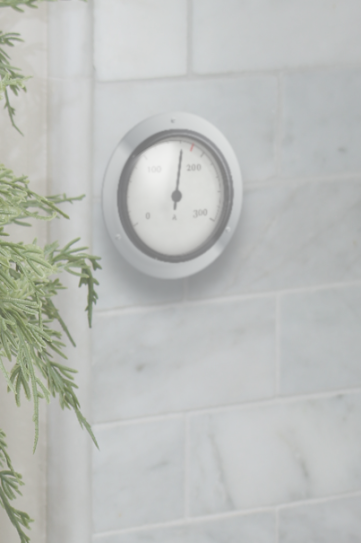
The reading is 160 A
